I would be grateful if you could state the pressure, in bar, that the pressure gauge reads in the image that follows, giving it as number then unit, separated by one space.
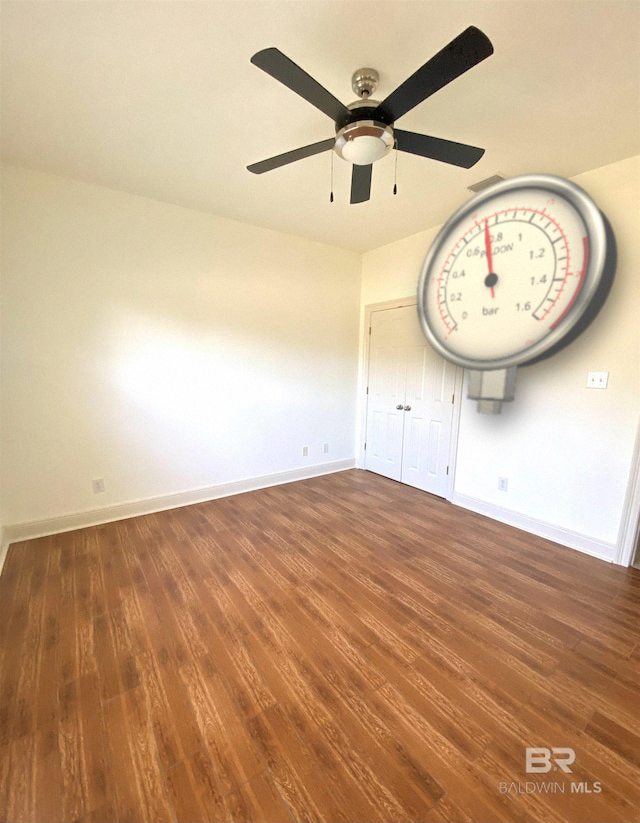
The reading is 0.75 bar
